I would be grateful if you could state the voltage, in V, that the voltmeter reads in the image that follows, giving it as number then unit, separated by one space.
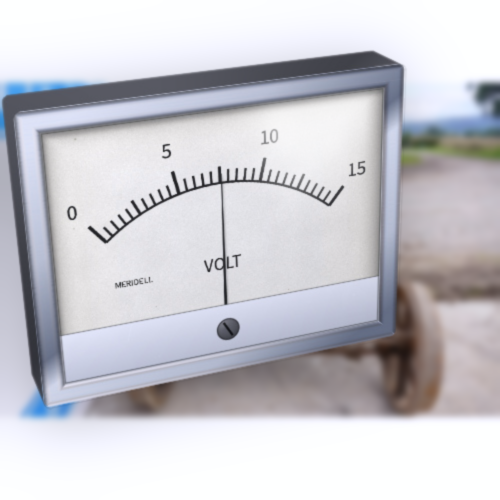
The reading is 7.5 V
